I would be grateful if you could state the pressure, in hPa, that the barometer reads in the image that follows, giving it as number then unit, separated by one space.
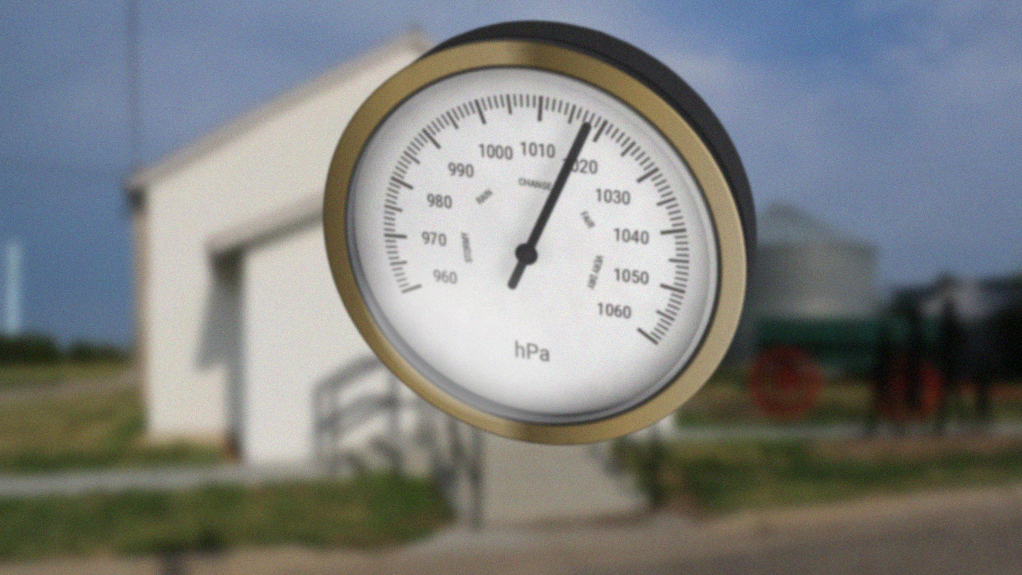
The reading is 1018 hPa
